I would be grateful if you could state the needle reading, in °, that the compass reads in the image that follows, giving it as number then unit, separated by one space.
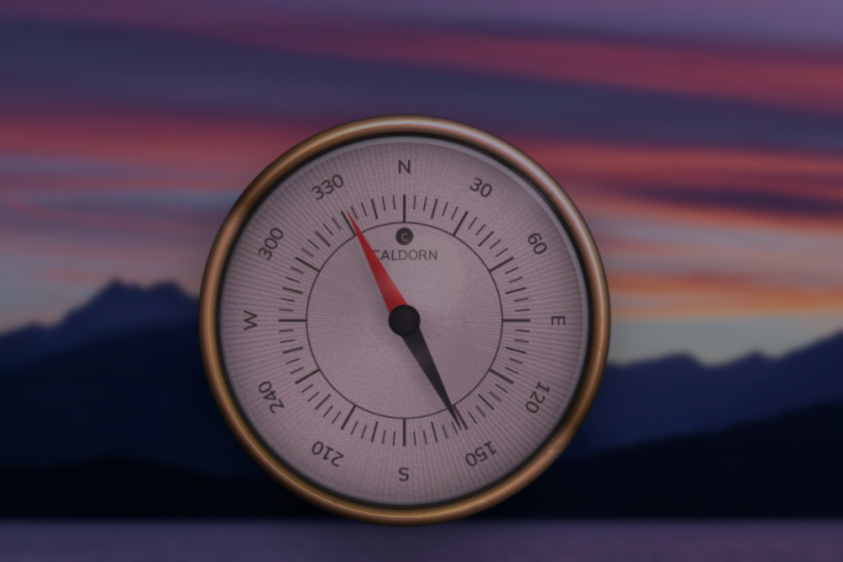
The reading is 332.5 °
